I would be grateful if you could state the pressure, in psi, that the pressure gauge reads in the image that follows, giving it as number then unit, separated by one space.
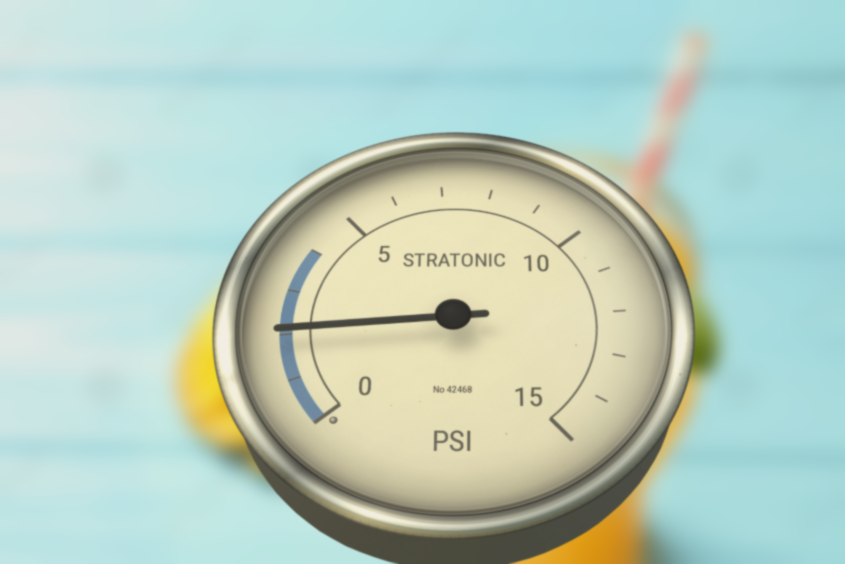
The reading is 2 psi
